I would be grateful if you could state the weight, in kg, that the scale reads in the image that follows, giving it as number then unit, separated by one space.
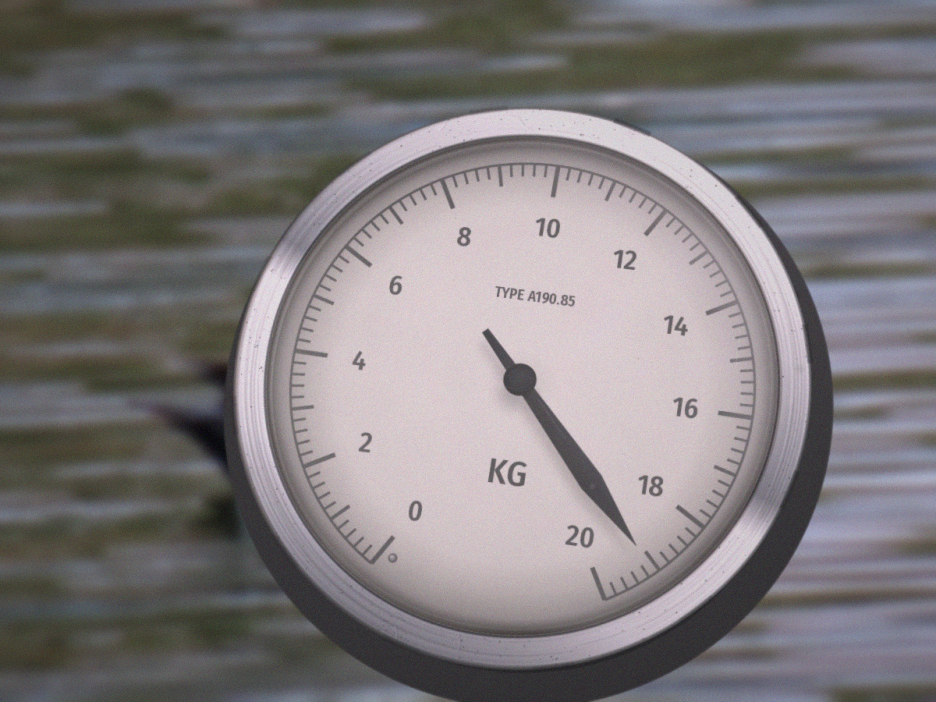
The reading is 19.1 kg
